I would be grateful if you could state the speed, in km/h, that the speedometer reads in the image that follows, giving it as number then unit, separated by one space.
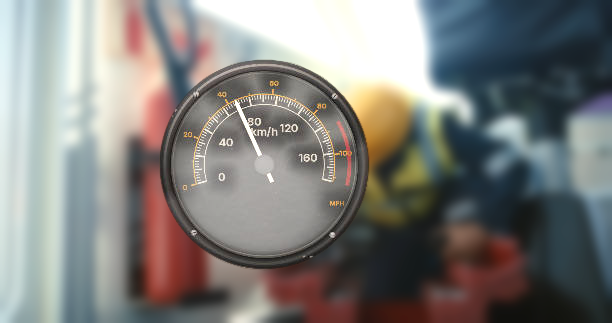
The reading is 70 km/h
